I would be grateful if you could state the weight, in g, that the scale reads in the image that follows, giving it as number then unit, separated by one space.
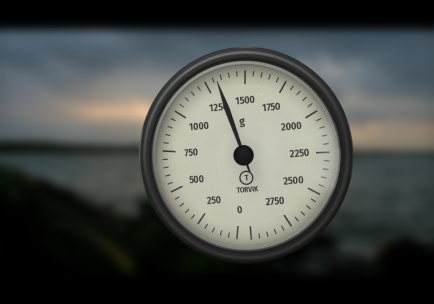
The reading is 1325 g
